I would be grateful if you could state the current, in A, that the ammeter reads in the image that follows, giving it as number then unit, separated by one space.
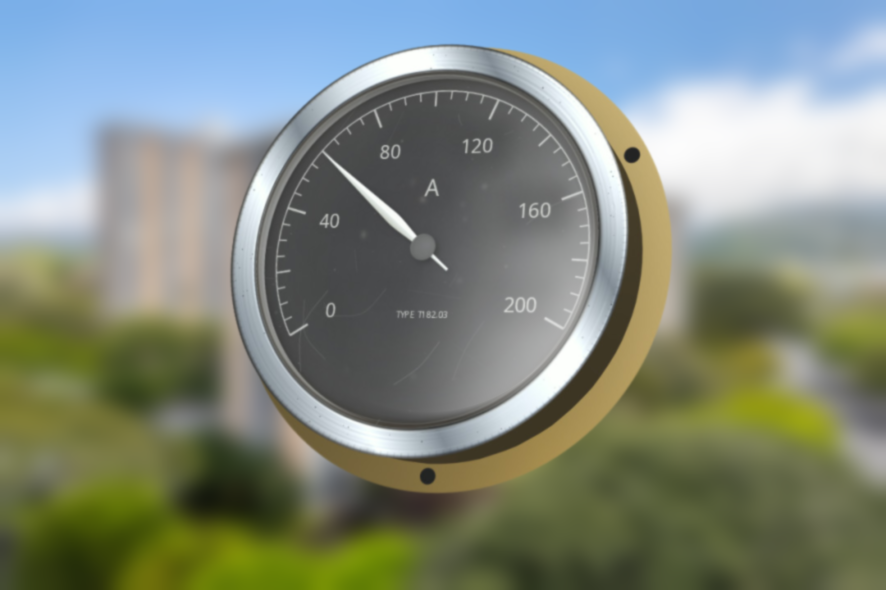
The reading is 60 A
